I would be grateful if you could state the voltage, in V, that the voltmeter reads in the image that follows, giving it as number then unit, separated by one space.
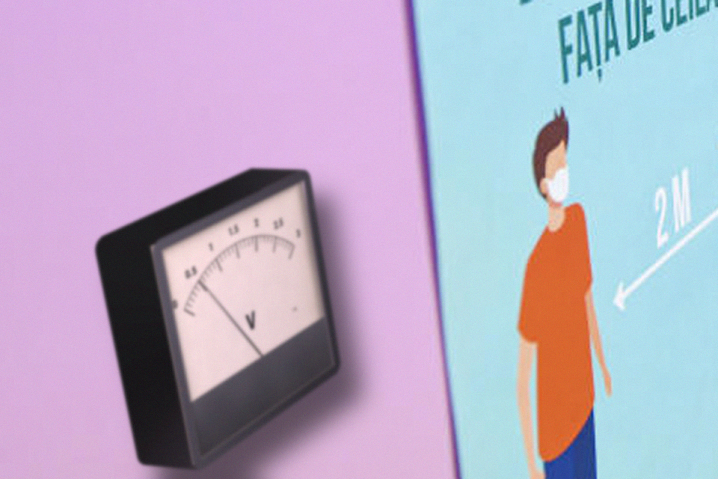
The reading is 0.5 V
